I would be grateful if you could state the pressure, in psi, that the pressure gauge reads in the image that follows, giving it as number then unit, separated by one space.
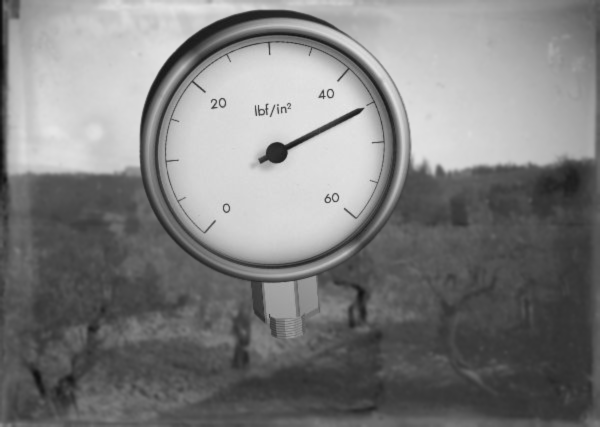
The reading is 45 psi
